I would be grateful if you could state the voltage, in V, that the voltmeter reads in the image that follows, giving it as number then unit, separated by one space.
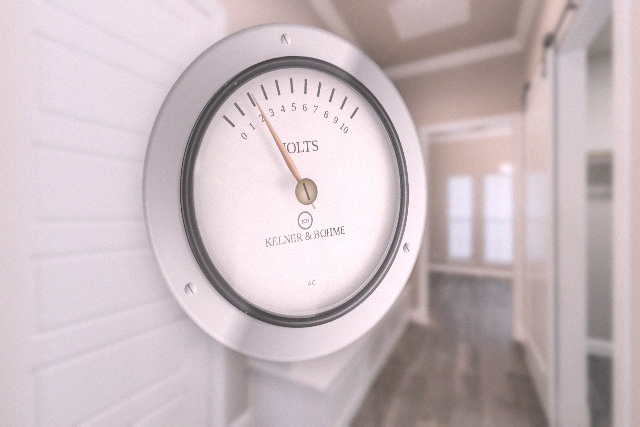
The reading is 2 V
